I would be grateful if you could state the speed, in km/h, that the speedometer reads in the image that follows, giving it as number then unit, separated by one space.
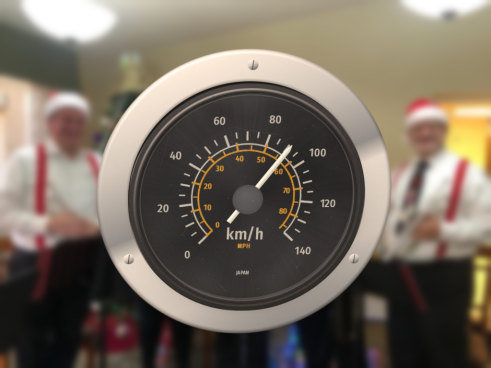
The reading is 90 km/h
